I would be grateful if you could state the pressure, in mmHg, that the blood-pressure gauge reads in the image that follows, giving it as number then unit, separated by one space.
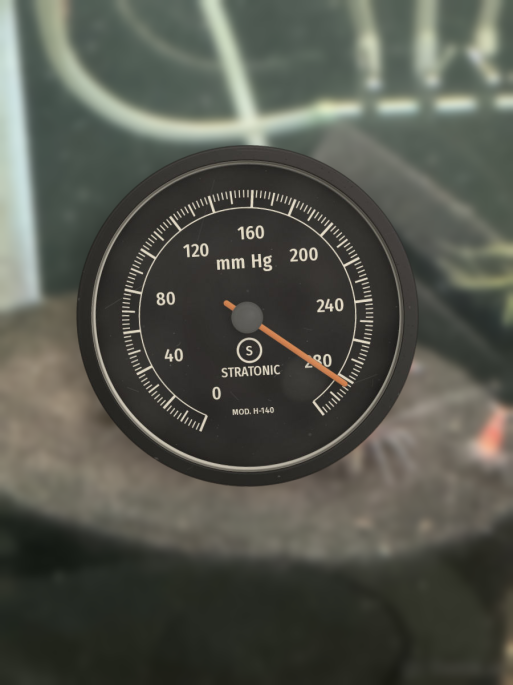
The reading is 282 mmHg
